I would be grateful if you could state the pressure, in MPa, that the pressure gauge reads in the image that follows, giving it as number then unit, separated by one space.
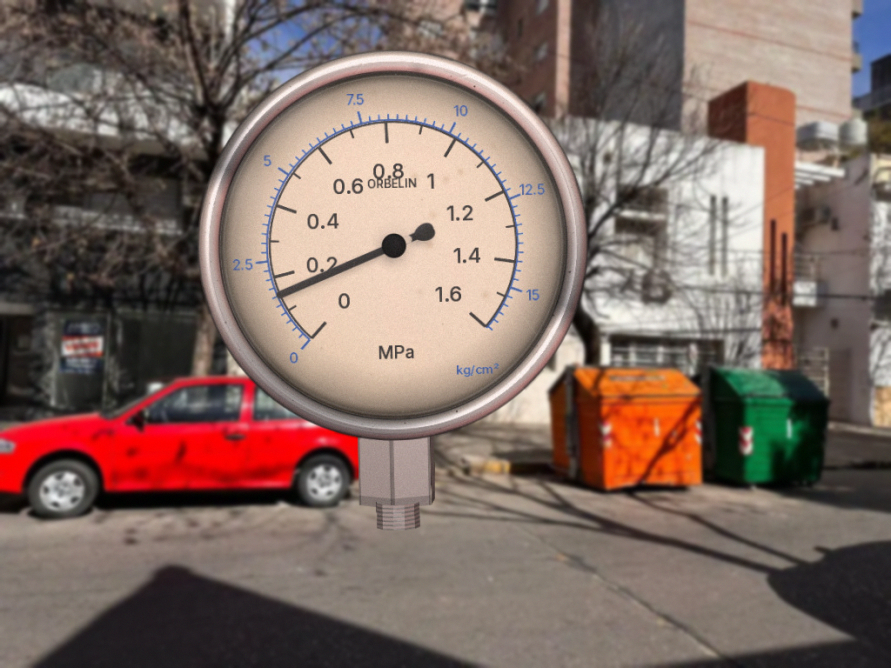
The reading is 0.15 MPa
